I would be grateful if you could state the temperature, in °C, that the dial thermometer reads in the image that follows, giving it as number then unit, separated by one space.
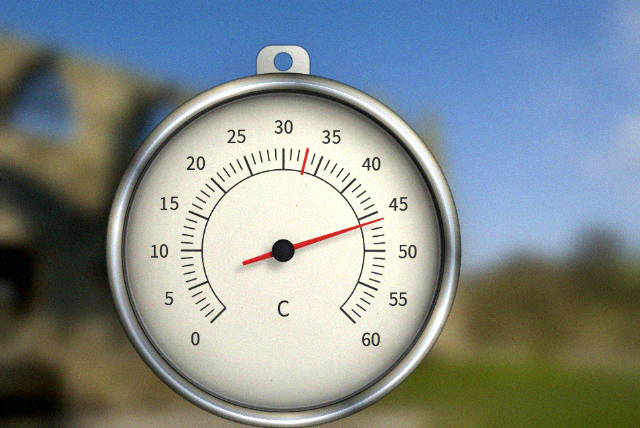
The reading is 46 °C
